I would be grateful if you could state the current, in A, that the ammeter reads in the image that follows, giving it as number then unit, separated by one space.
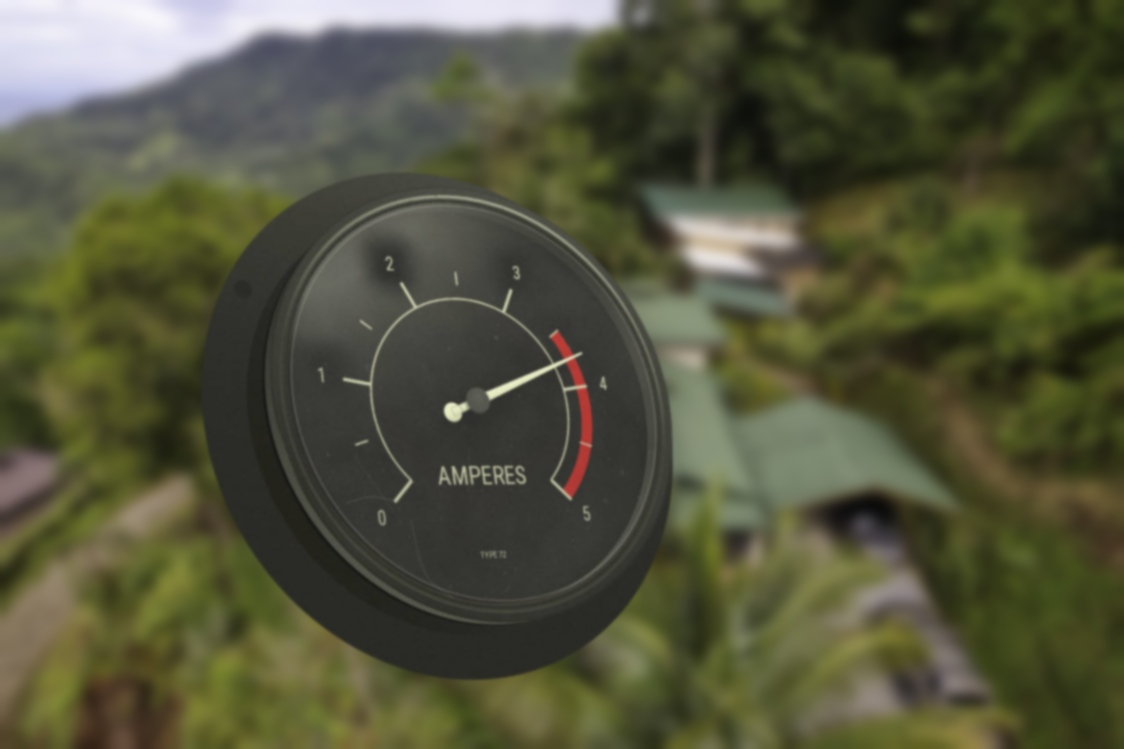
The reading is 3.75 A
